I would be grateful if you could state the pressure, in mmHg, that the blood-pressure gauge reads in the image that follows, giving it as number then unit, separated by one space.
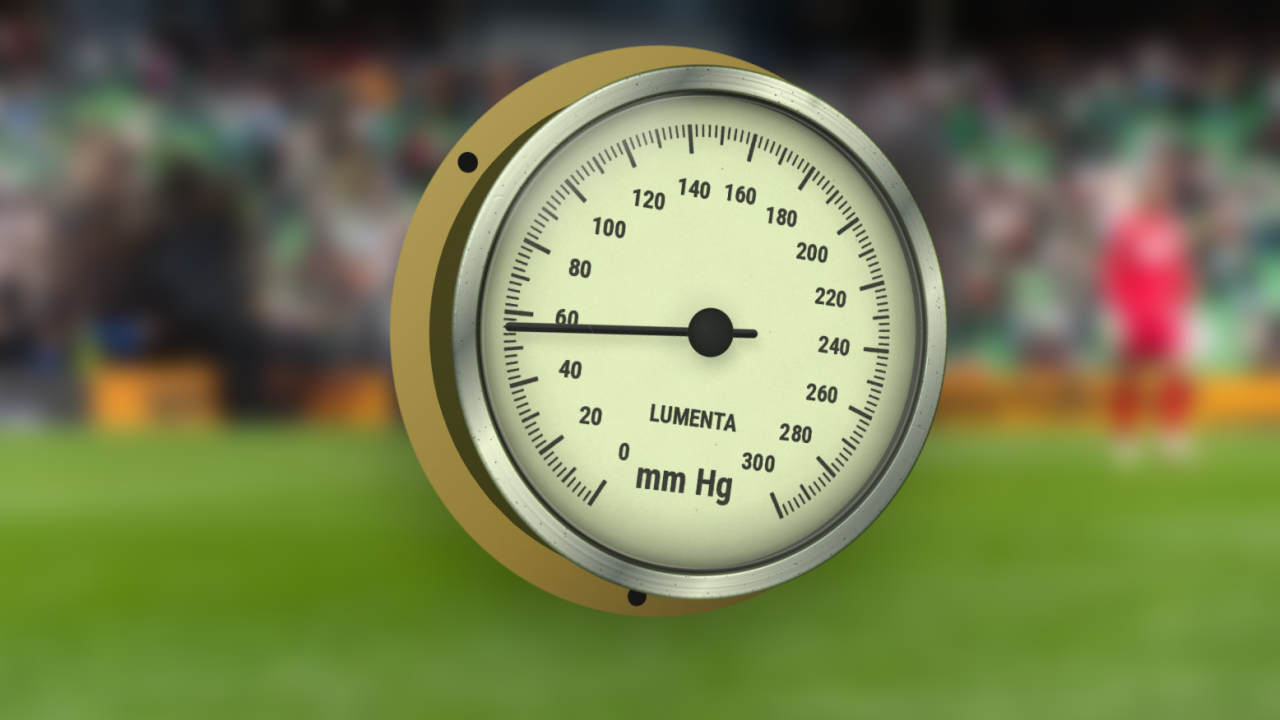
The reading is 56 mmHg
